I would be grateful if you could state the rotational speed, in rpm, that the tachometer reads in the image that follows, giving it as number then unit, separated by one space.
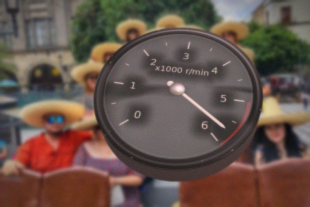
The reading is 5750 rpm
